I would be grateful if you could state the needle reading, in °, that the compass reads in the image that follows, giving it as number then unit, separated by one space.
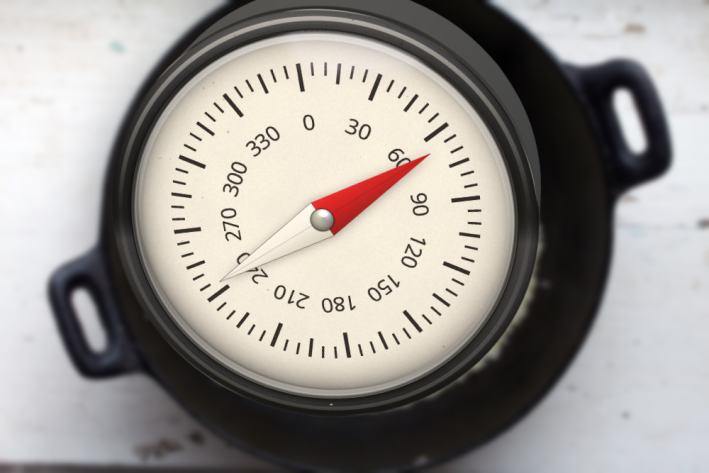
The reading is 65 °
